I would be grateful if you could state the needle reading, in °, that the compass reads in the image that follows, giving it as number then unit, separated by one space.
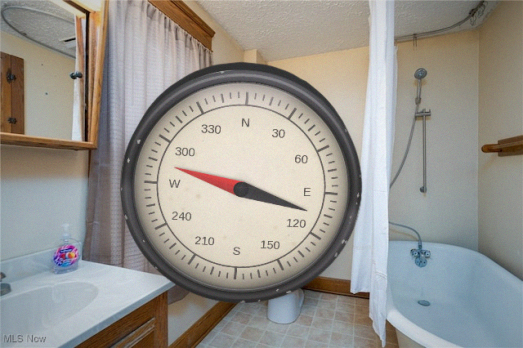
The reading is 285 °
